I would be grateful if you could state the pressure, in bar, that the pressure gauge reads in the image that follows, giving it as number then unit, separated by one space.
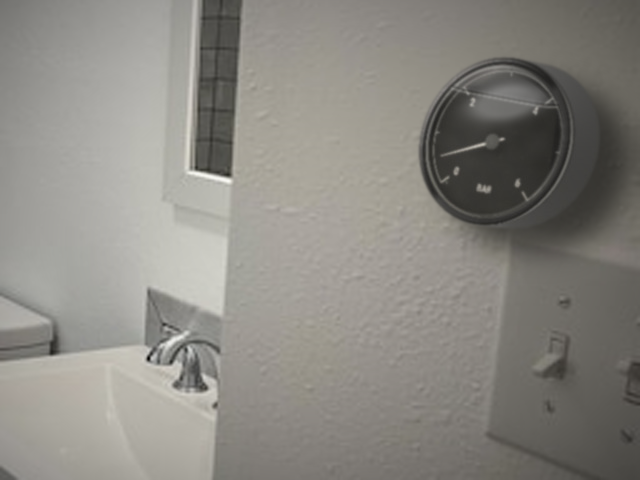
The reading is 0.5 bar
